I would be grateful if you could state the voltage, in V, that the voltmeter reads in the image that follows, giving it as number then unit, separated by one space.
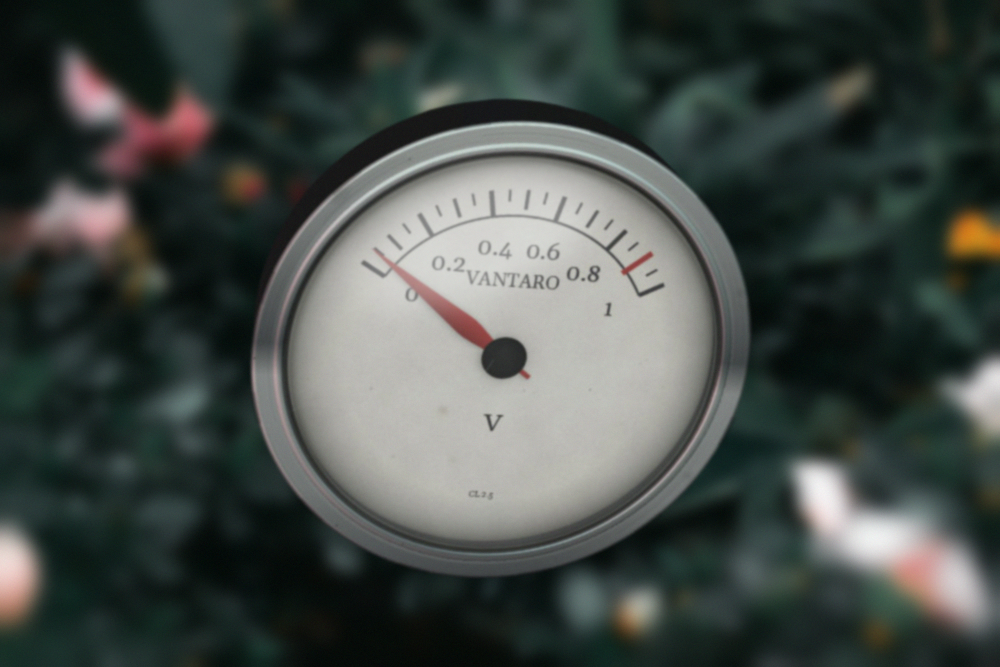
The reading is 0.05 V
